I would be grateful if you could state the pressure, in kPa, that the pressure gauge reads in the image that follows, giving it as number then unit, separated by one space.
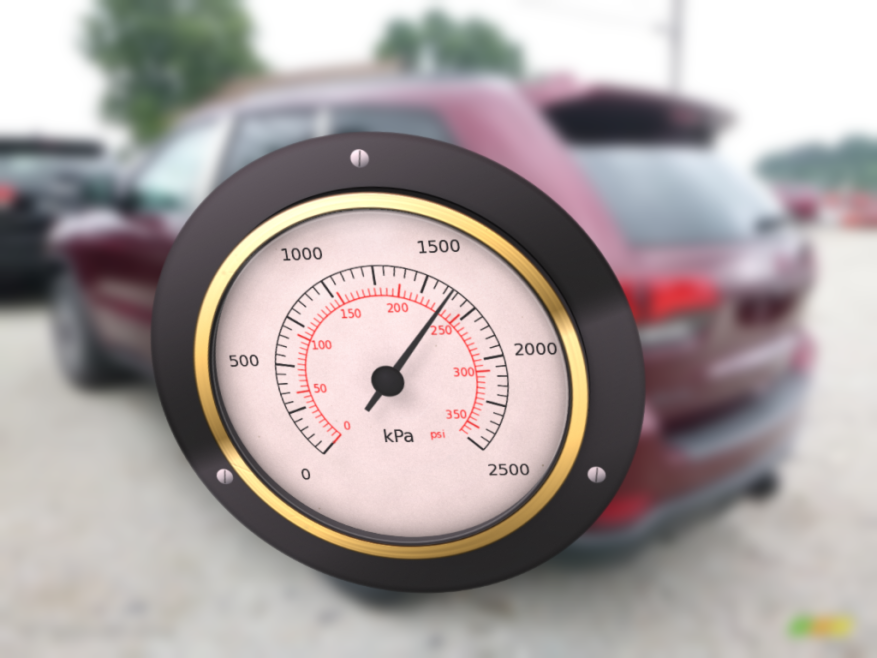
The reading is 1625 kPa
